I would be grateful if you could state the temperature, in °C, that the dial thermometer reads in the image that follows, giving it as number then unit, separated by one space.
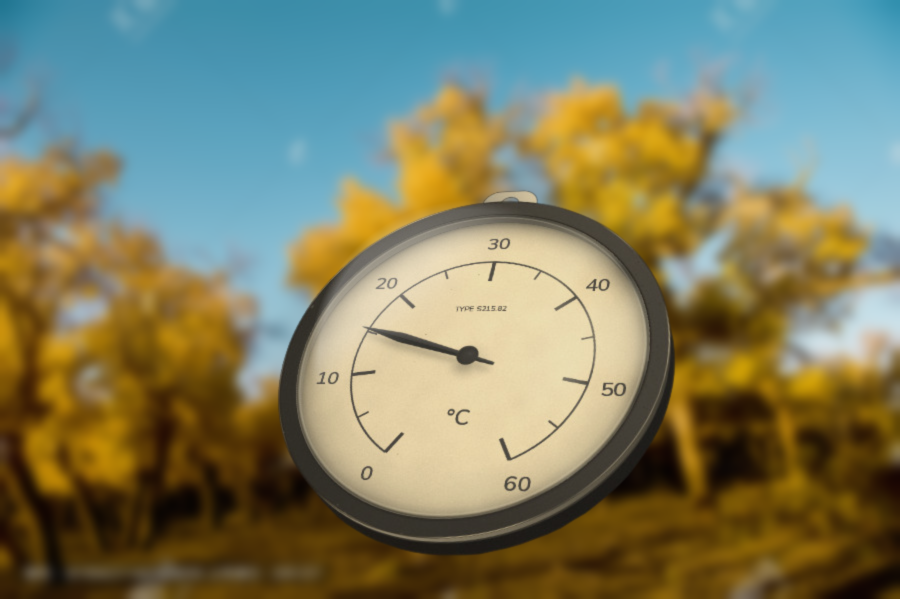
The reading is 15 °C
